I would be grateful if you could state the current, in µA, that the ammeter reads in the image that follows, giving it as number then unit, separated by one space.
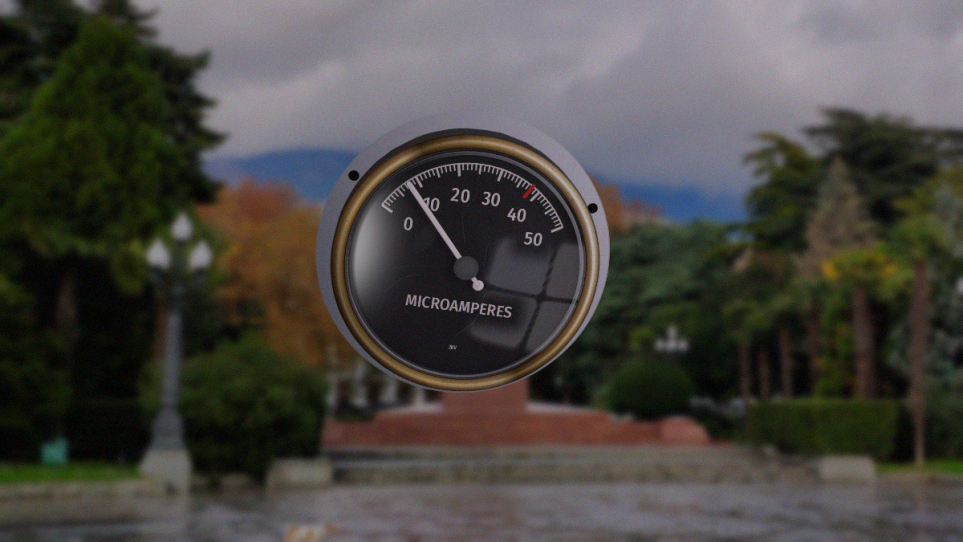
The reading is 8 µA
